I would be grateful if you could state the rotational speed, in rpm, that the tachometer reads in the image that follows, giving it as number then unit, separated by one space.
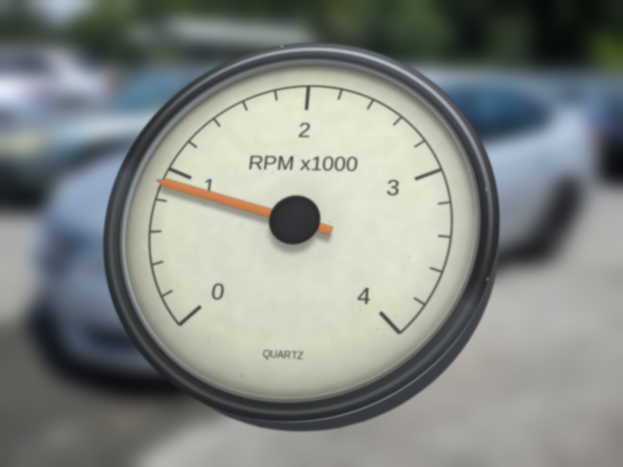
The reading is 900 rpm
